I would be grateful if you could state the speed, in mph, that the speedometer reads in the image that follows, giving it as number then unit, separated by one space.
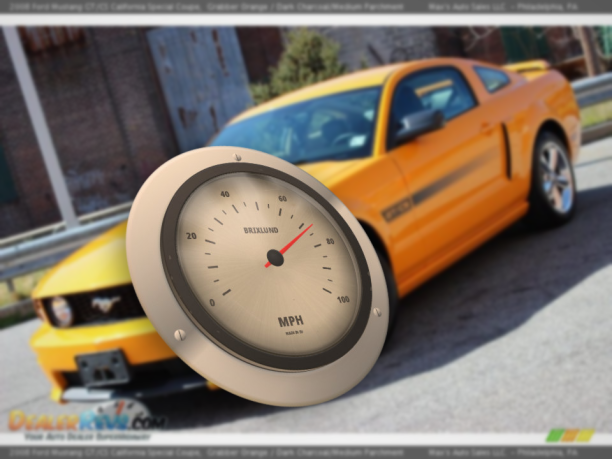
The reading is 72.5 mph
